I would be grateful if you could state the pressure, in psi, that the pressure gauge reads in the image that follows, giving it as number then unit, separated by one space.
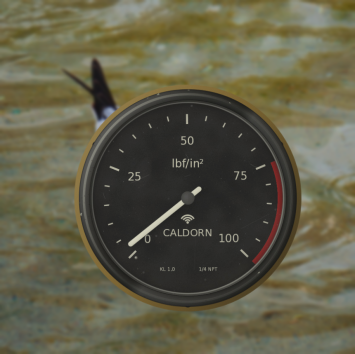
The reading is 2.5 psi
